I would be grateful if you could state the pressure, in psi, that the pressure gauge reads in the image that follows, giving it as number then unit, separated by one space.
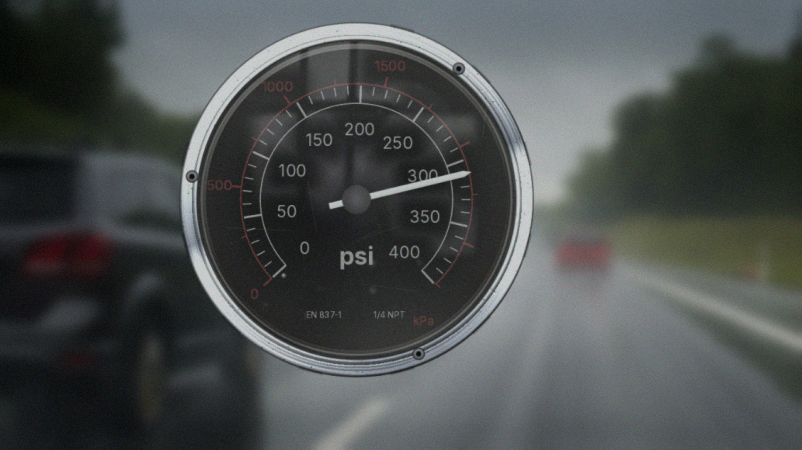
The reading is 310 psi
